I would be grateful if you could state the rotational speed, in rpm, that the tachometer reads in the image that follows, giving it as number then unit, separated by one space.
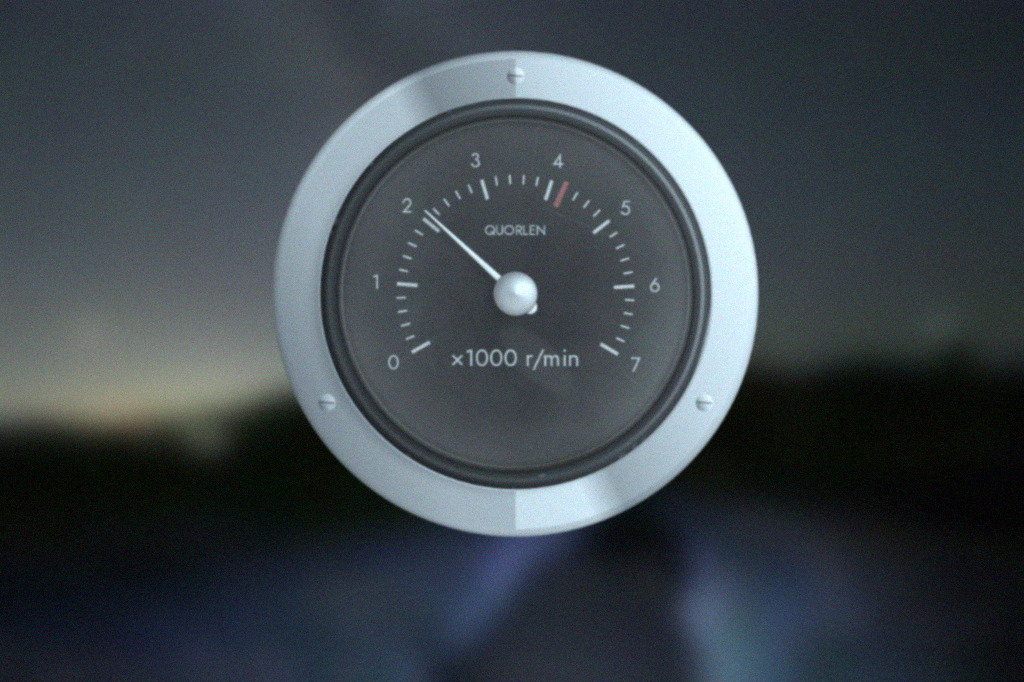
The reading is 2100 rpm
